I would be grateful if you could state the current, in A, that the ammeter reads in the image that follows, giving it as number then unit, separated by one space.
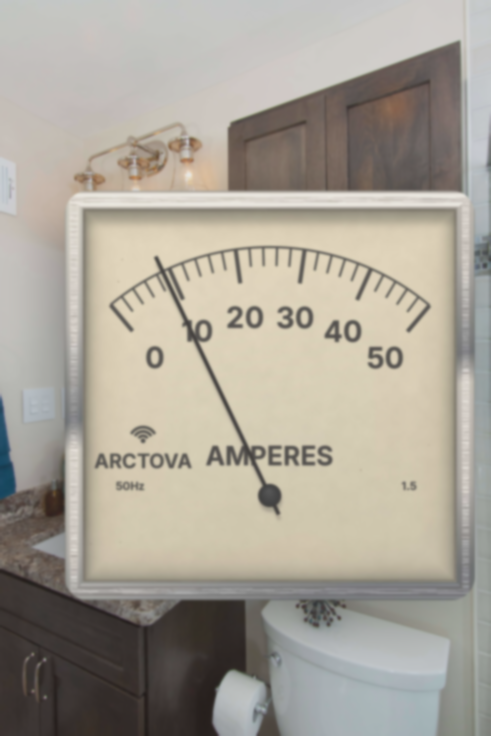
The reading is 9 A
